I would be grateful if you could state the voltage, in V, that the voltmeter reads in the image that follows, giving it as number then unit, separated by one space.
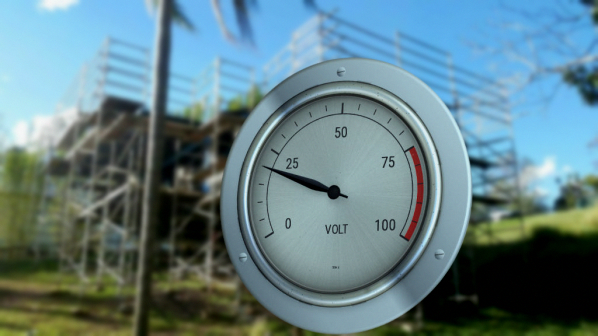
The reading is 20 V
